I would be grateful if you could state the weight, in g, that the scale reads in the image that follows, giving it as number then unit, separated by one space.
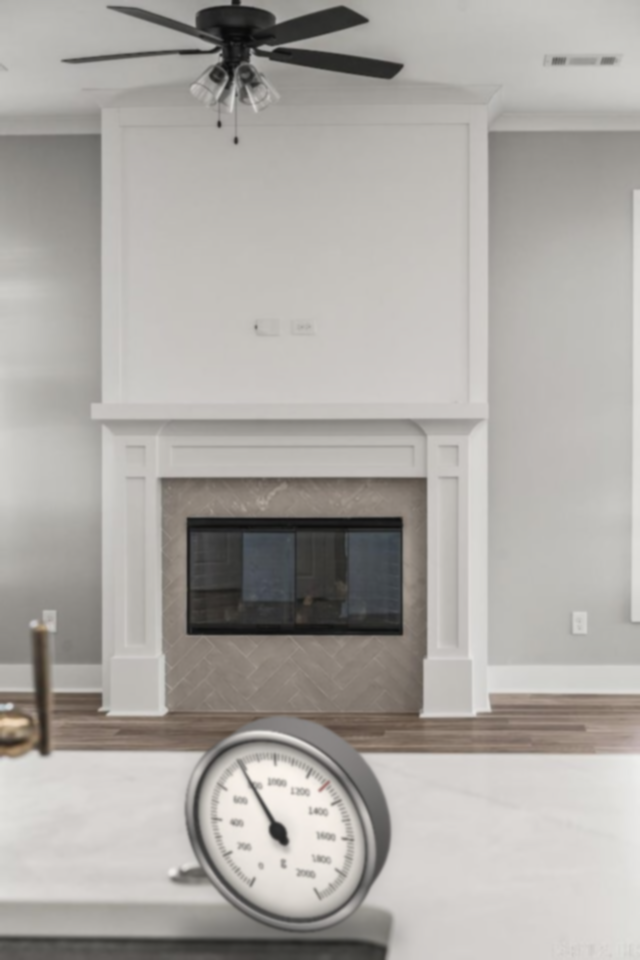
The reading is 800 g
